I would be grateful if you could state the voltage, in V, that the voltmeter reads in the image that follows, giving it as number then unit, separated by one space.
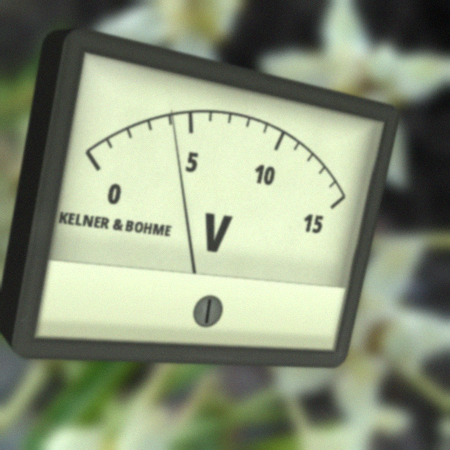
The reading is 4 V
